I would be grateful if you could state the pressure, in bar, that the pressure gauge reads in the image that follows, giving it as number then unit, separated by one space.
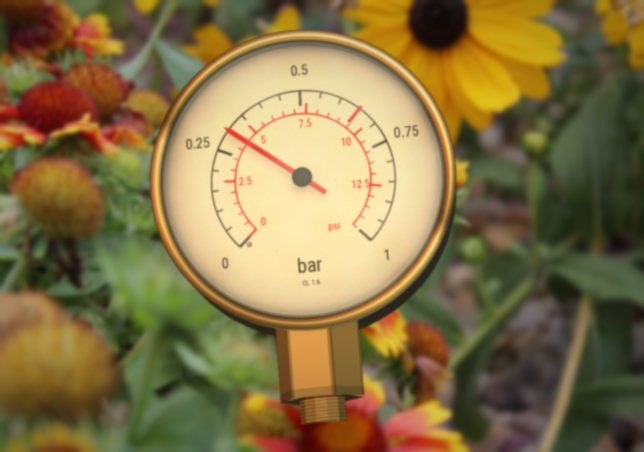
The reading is 0.3 bar
